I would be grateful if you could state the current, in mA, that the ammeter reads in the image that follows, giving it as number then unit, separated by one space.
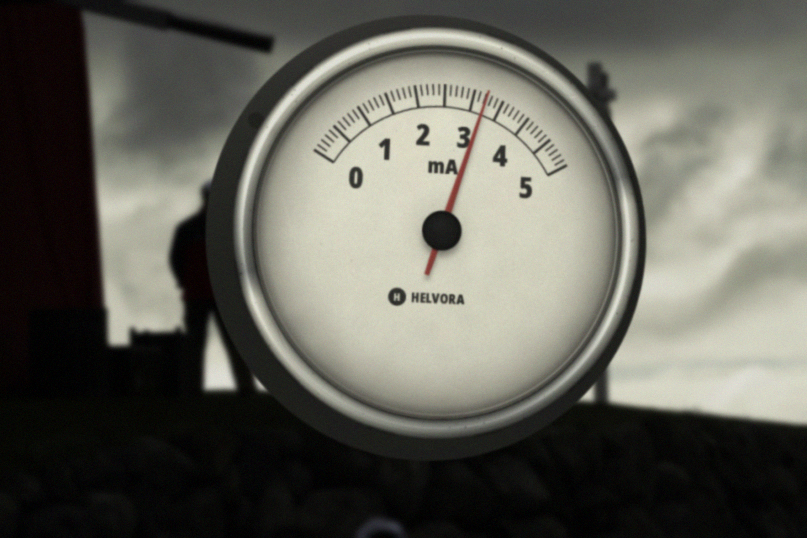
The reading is 3.2 mA
